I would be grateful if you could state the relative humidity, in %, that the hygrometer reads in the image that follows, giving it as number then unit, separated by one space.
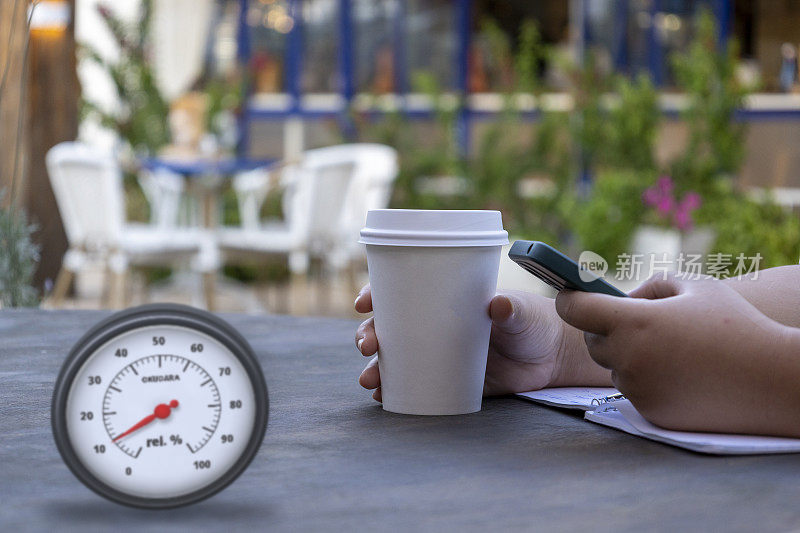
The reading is 10 %
